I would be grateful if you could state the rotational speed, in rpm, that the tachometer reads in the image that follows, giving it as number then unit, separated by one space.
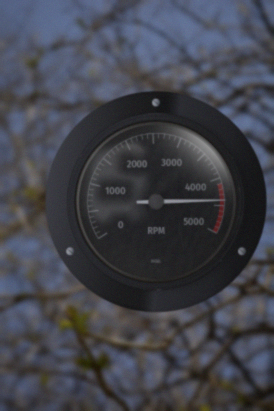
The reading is 4400 rpm
